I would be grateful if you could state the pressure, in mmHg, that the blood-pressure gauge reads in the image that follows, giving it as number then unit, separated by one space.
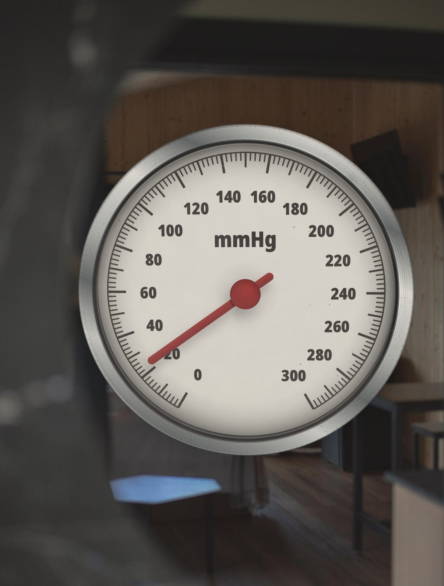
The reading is 24 mmHg
